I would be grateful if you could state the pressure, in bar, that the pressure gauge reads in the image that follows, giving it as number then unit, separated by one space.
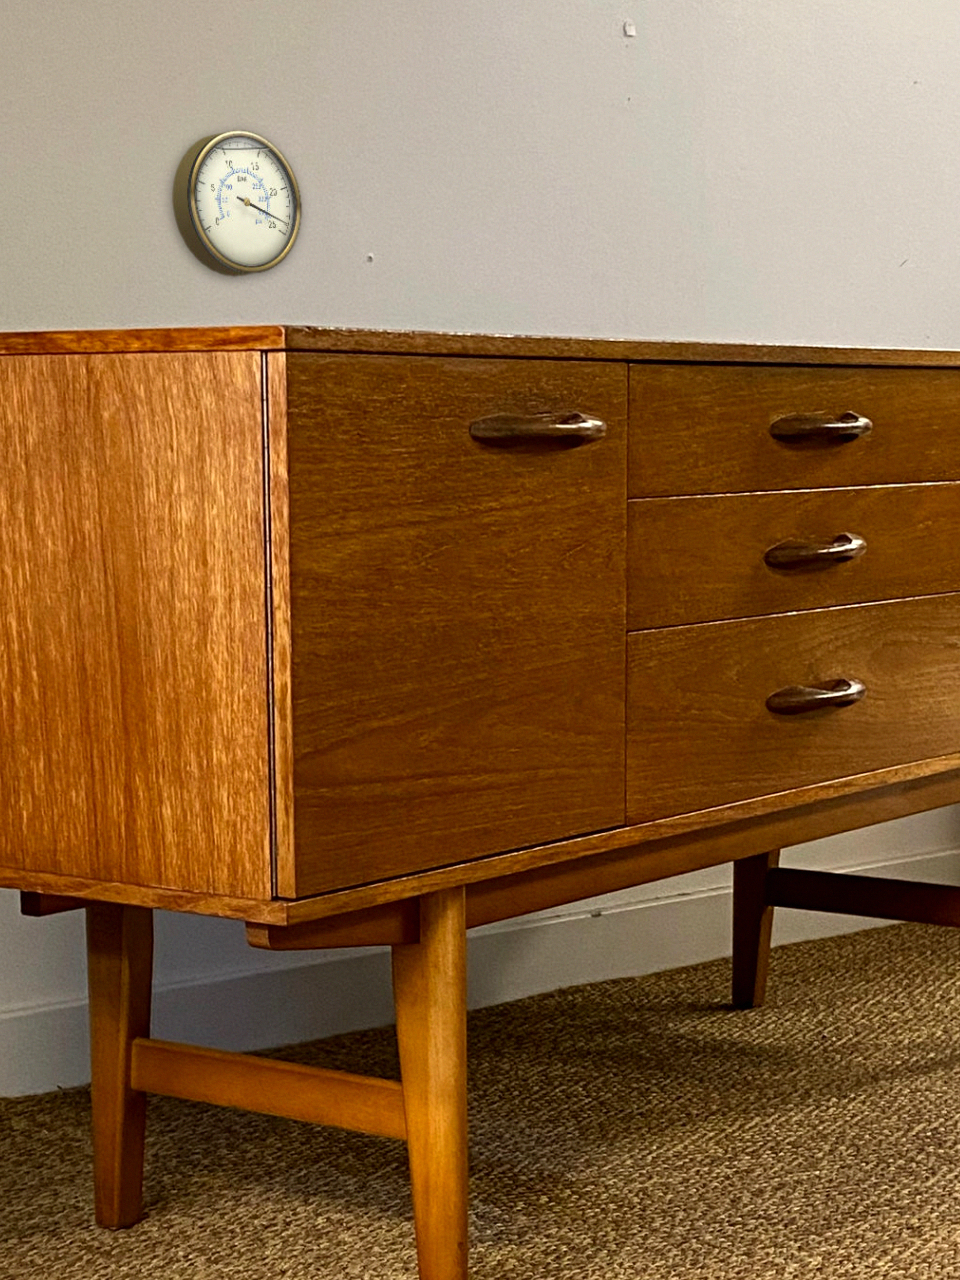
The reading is 24 bar
